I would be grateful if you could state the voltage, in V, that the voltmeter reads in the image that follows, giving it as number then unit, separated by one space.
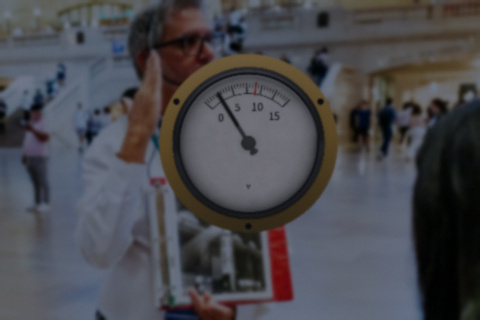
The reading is 2.5 V
